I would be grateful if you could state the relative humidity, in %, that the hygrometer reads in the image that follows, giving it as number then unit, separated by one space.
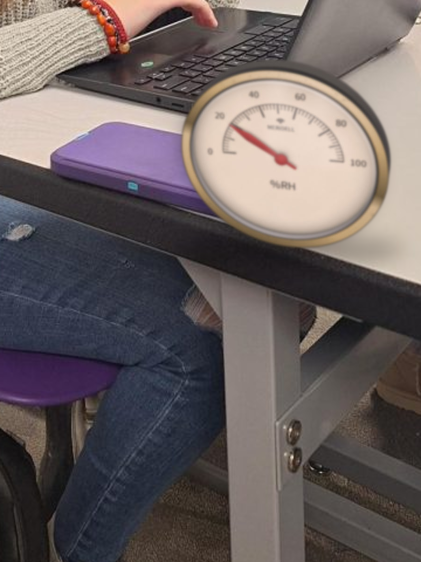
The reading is 20 %
